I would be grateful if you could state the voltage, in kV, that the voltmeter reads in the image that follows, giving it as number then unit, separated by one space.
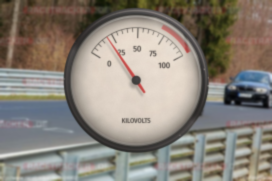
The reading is 20 kV
